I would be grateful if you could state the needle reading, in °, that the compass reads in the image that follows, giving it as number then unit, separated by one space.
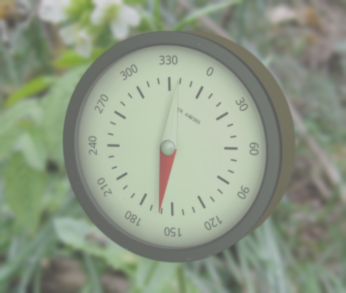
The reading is 160 °
